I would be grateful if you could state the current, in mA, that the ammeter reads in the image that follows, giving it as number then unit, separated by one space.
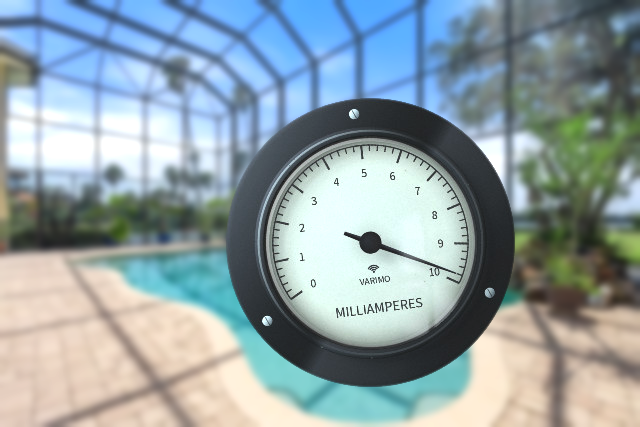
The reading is 9.8 mA
